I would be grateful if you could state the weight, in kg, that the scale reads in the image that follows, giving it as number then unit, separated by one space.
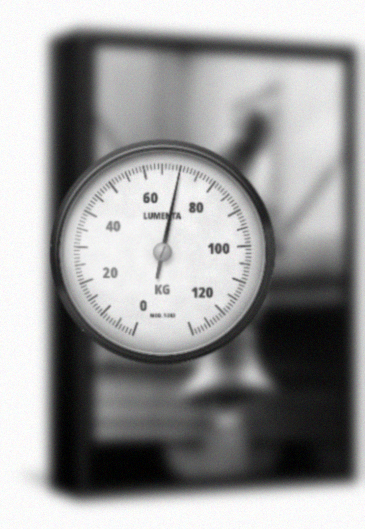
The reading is 70 kg
